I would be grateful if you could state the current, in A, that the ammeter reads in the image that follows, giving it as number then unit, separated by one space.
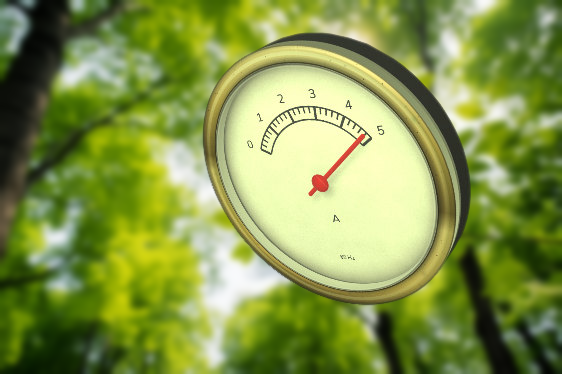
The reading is 4.8 A
